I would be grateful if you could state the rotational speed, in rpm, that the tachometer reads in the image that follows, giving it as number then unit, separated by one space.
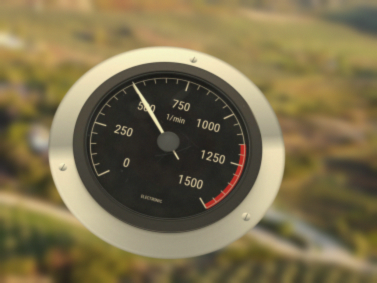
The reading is 500 rpm
